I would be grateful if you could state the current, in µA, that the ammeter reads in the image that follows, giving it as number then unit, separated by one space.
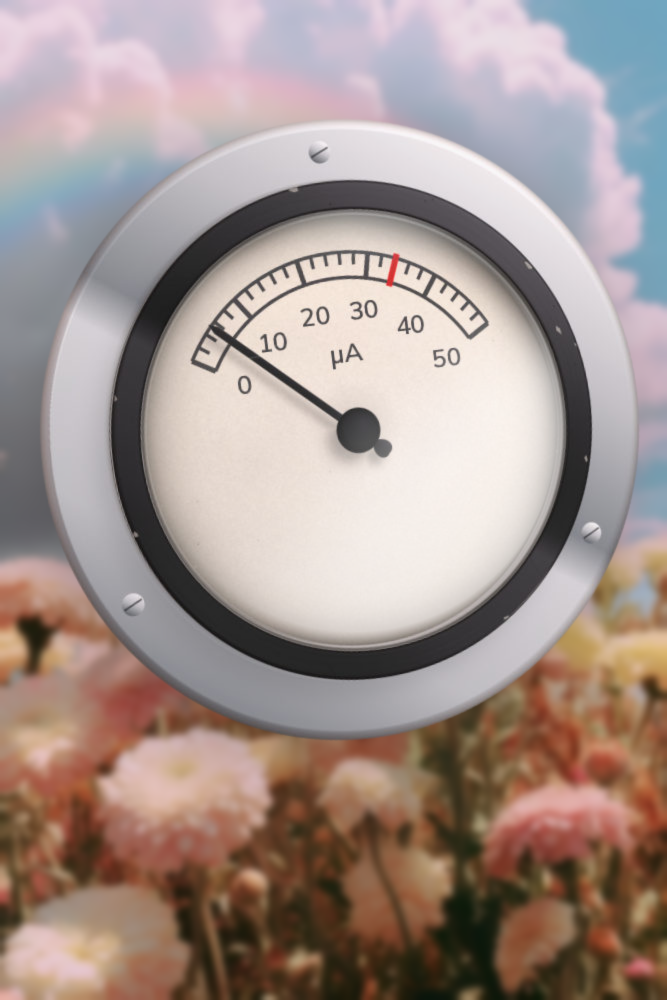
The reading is 5 µA
